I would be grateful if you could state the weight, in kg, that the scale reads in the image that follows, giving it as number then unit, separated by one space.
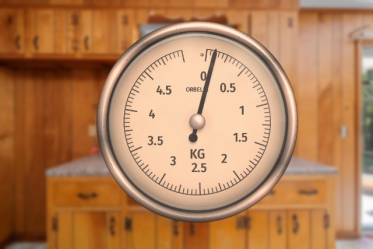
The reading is 0.1 kg
